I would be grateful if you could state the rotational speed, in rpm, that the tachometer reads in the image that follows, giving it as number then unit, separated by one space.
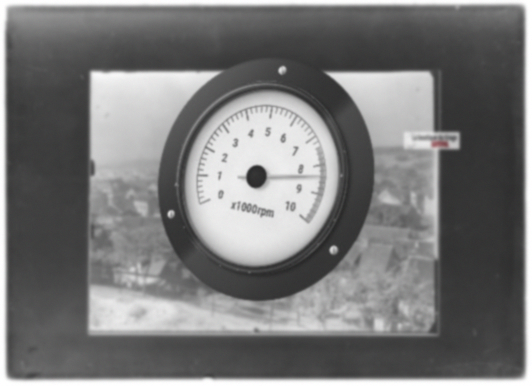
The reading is 8400 rpm
